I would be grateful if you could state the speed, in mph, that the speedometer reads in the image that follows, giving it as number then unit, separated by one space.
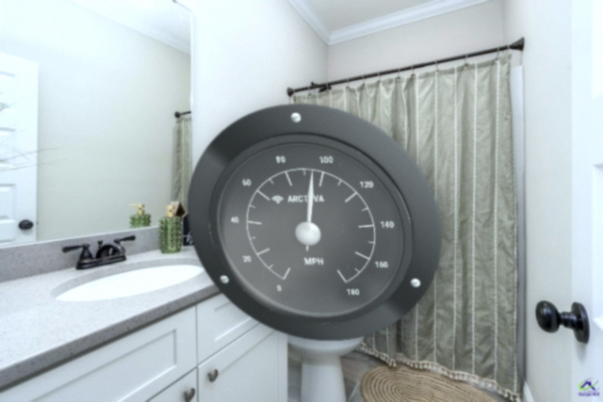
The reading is 95 mph
